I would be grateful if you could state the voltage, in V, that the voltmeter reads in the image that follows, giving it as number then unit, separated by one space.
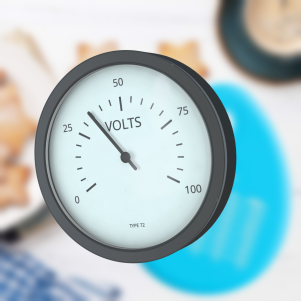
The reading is 35 V
